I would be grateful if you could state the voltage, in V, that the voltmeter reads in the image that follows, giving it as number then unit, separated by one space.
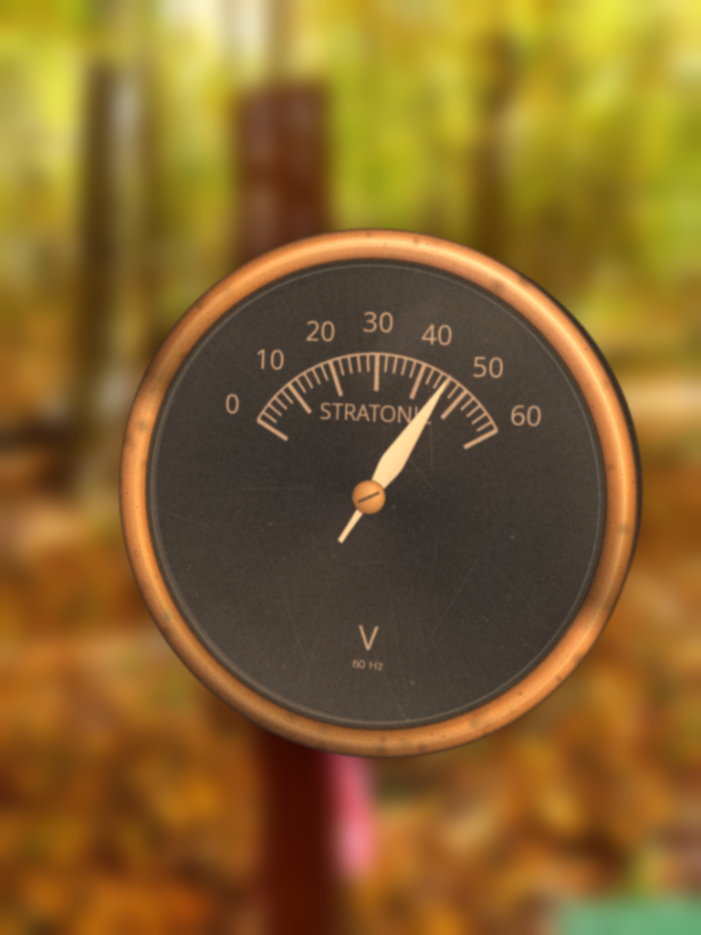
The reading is 46 V
